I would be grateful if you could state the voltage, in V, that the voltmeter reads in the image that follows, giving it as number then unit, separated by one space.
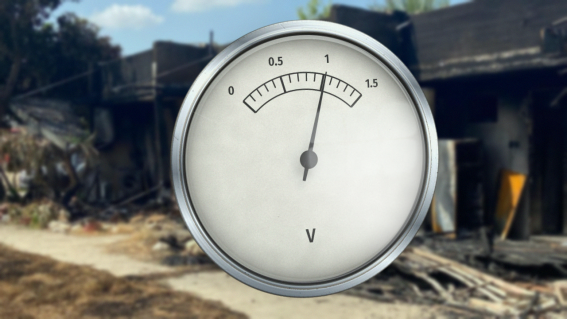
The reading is 1 V
